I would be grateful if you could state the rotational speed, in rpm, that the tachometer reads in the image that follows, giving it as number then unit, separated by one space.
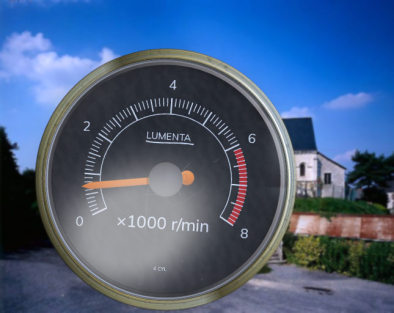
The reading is 700 rpm
